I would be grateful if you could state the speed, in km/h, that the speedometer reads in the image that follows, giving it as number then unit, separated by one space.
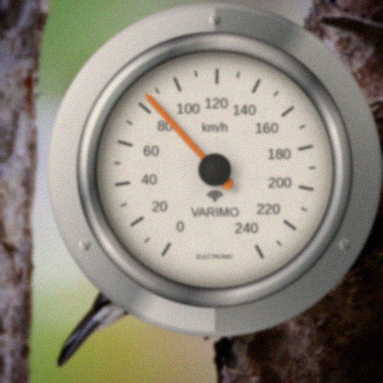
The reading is 85 km/h
